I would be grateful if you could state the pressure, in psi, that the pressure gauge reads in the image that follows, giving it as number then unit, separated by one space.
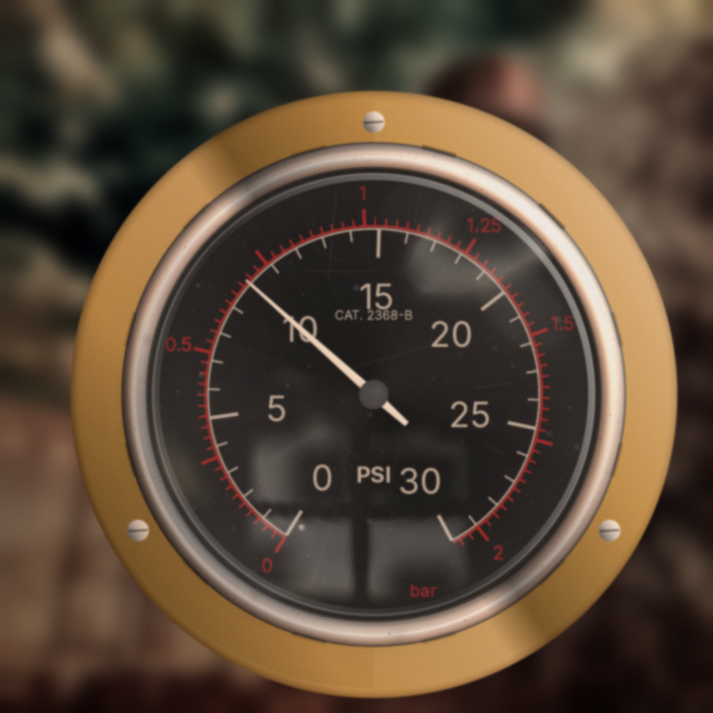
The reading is 10 psi
